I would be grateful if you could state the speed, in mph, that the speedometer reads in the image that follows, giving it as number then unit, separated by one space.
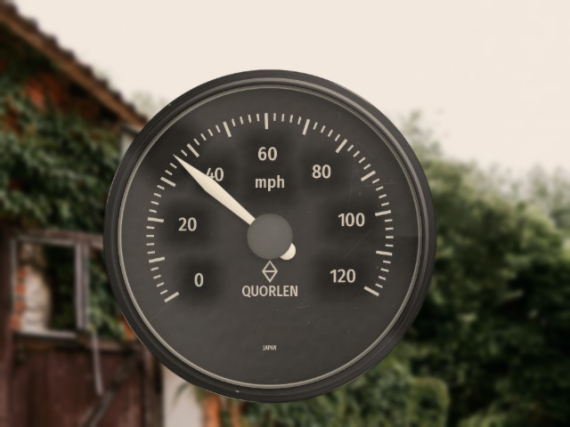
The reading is 36 mph
